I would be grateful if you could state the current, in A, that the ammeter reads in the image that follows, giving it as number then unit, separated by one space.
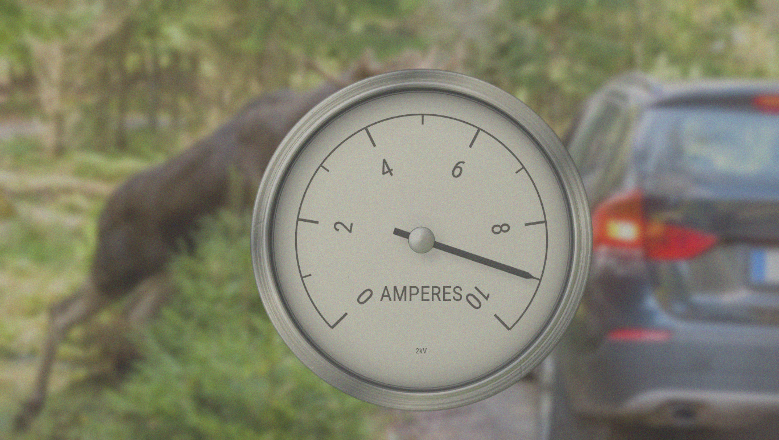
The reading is 9 A
